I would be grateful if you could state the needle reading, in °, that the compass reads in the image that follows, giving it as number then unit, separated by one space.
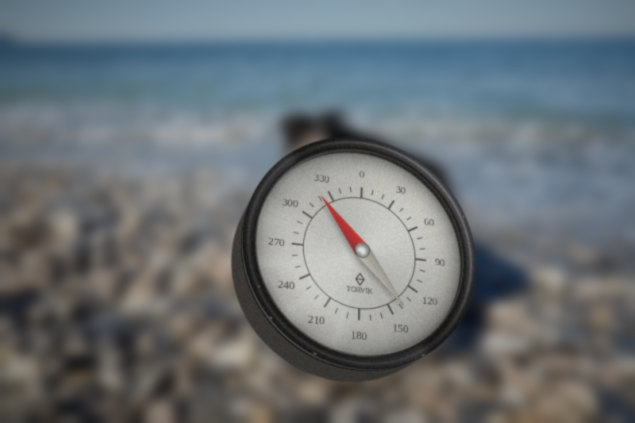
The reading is 320 °
